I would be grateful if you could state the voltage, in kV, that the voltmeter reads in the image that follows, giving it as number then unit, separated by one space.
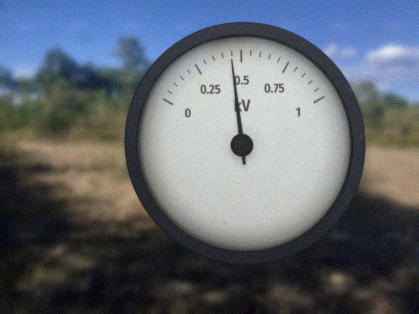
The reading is 0.45 kV
